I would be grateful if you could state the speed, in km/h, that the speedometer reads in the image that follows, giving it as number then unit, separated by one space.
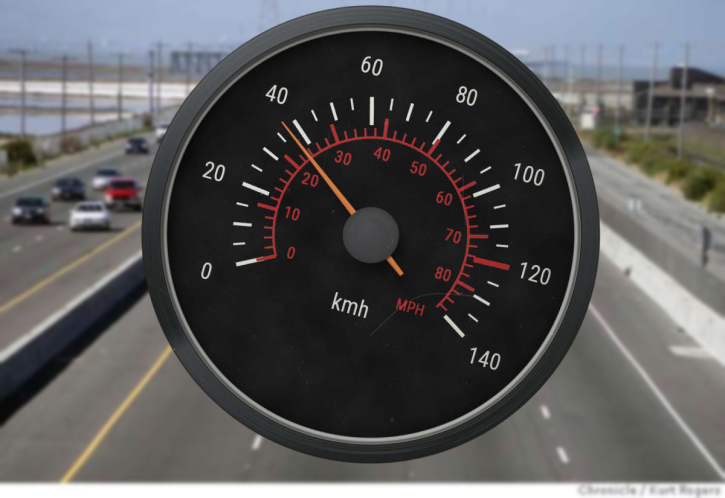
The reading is 37.5 km/h
